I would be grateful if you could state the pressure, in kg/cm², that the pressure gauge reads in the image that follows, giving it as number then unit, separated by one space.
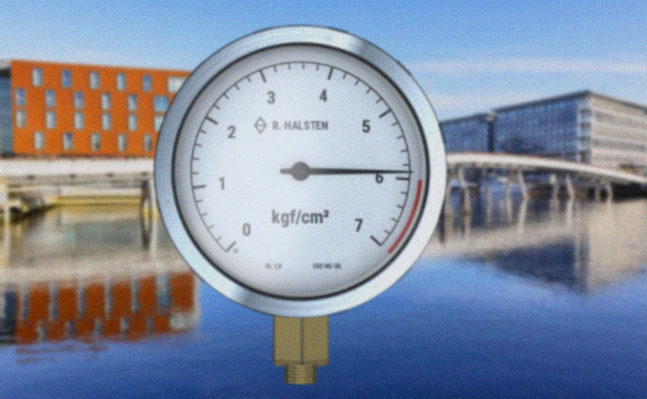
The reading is 5.9 kg/cm²
